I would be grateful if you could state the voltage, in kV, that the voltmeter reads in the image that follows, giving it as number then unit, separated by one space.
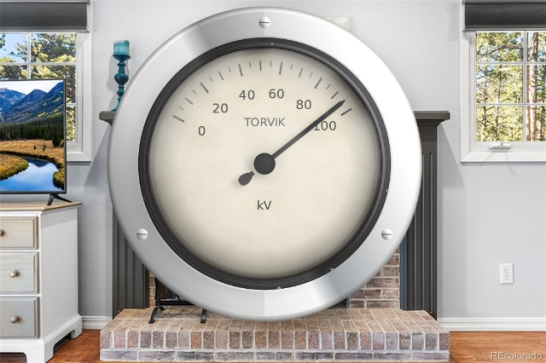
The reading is 95 kV
